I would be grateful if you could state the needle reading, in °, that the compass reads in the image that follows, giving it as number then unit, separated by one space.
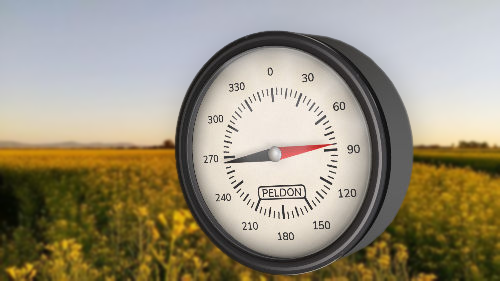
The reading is 85 °
